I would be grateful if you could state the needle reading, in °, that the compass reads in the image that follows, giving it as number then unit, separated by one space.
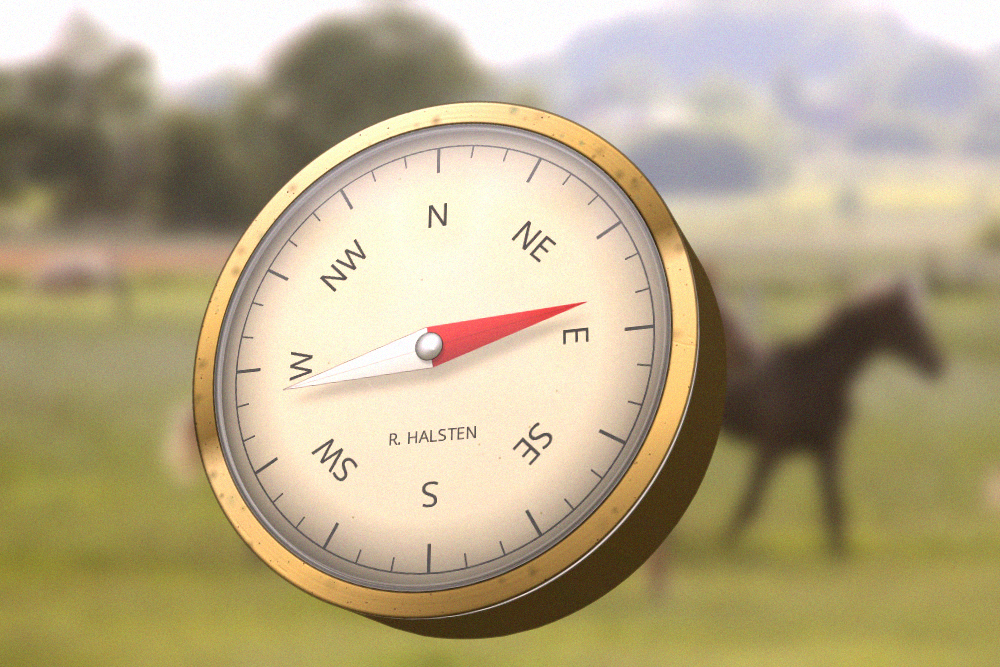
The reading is 80 °
